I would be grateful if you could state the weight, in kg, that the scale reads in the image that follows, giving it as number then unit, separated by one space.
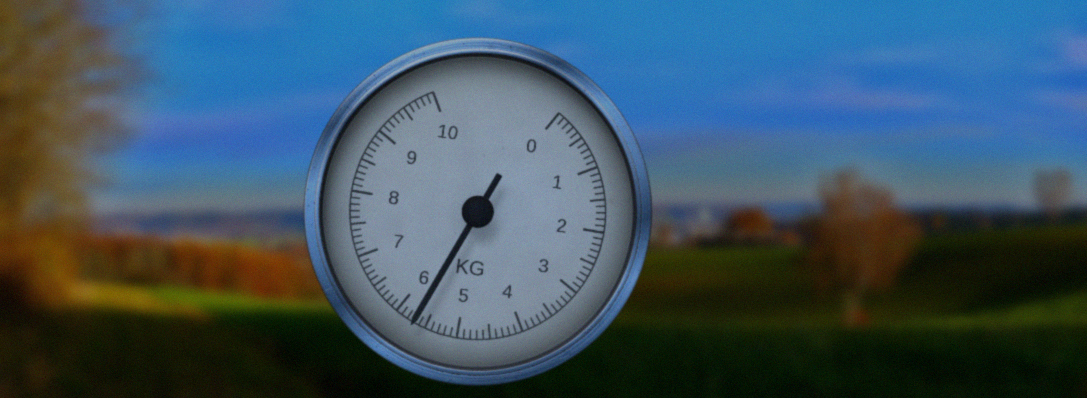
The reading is 5.7 kg
